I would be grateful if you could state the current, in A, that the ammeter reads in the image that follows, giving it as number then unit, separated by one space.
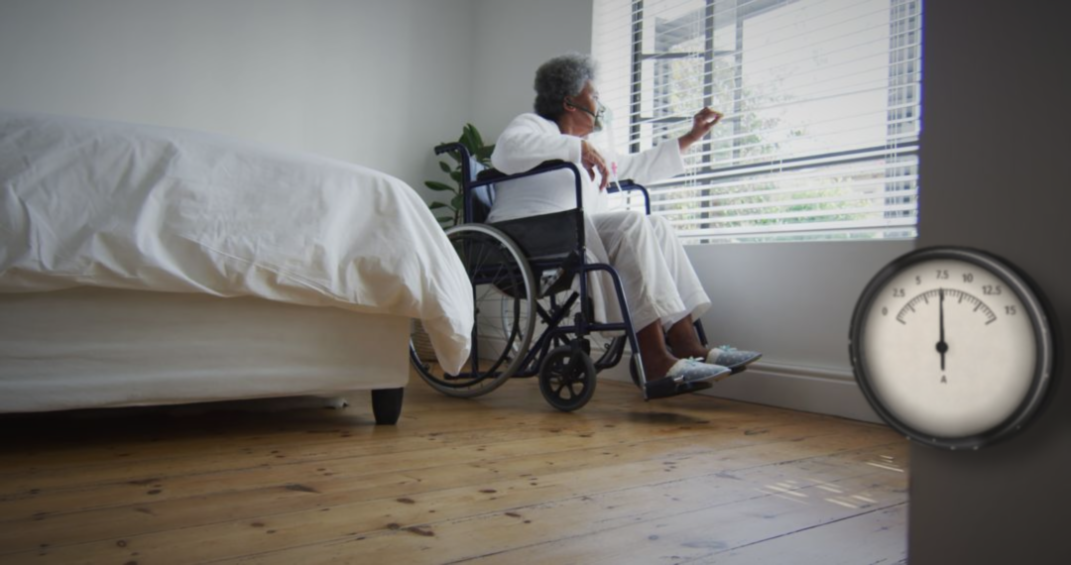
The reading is 7.5 A
